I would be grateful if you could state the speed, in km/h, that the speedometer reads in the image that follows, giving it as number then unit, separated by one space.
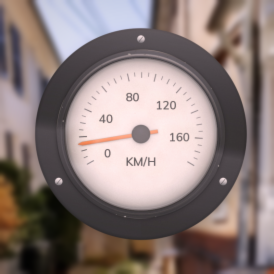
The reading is 15 km/h
